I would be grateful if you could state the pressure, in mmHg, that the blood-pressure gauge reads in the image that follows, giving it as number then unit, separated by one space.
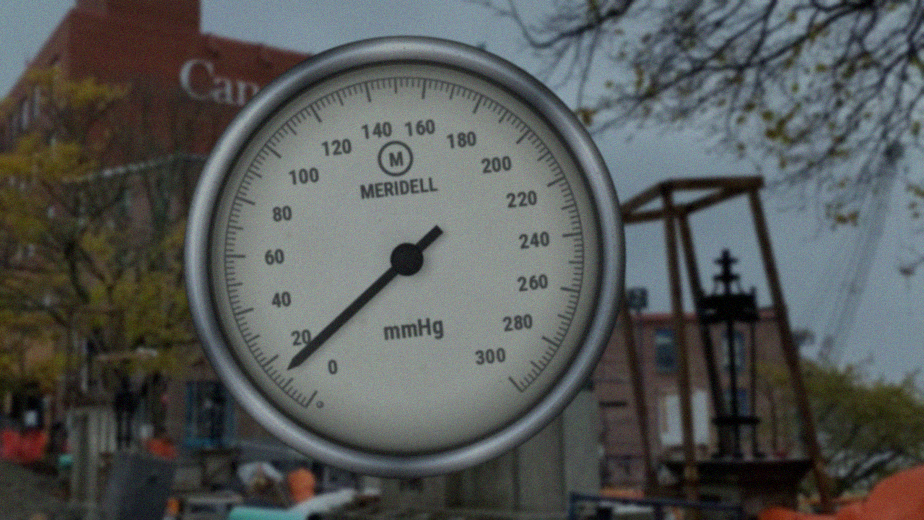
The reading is 14 mmHg
